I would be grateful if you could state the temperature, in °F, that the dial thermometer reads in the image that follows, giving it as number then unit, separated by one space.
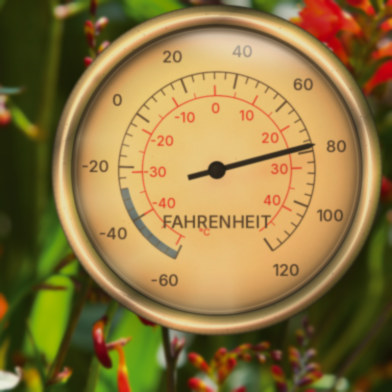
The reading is 78 °F
